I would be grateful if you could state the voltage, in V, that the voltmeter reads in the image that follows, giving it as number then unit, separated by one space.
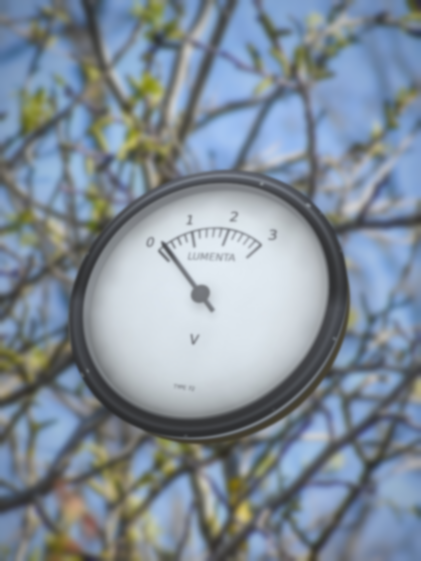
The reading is 0.2 V
